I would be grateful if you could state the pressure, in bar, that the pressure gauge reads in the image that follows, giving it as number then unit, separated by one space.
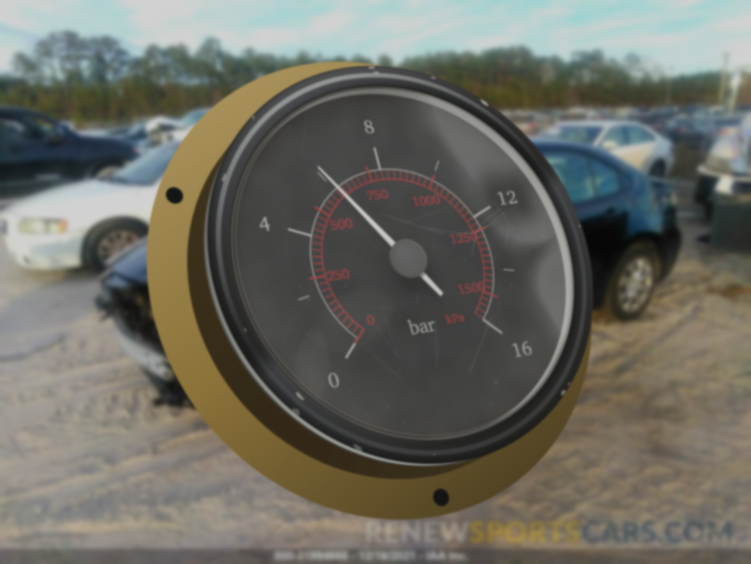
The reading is 6 bar
